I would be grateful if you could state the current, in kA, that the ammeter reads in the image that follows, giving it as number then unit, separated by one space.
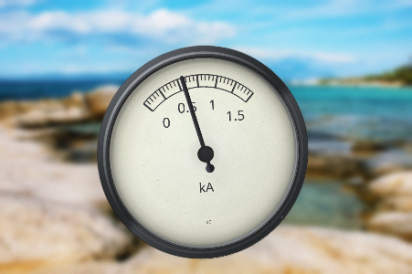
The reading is 0.55 kA
